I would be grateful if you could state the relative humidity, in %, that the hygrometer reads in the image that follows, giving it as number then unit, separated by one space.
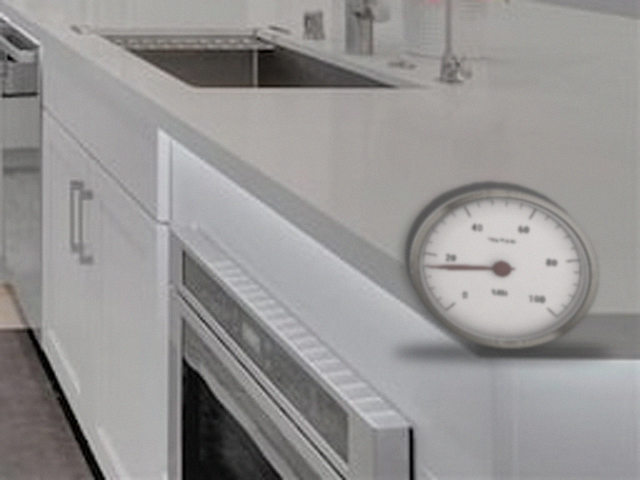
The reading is 16 %
